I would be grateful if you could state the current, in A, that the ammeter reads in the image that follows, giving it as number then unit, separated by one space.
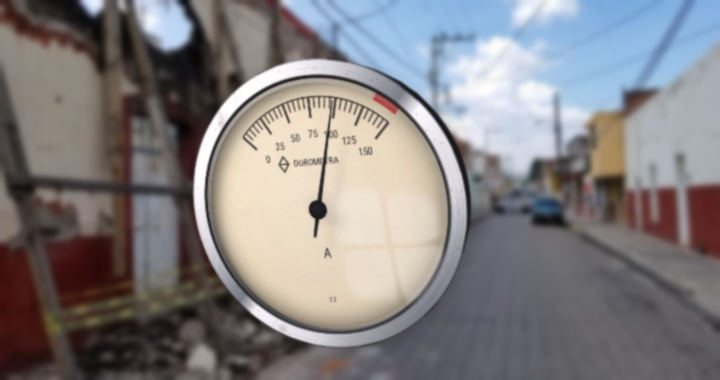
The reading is 100 A
